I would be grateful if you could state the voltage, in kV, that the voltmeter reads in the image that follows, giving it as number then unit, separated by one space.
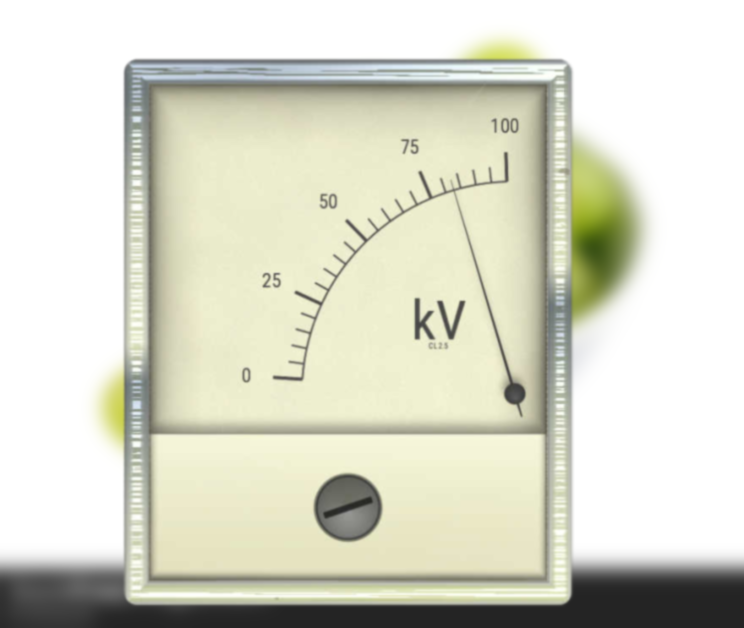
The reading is 82.5 kV
